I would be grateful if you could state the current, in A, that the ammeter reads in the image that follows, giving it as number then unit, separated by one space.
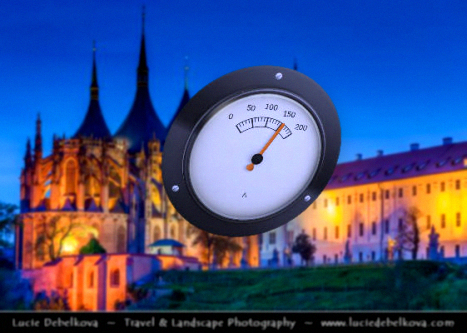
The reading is 150 A
